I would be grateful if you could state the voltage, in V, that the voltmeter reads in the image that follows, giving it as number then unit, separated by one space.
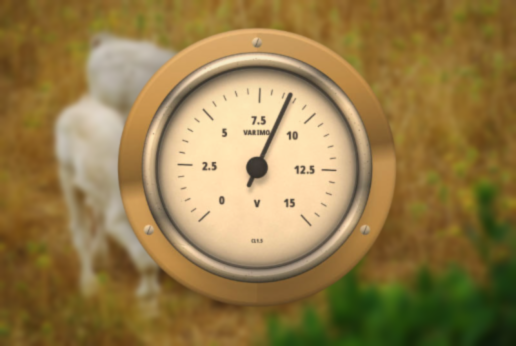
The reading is 8.75 V
